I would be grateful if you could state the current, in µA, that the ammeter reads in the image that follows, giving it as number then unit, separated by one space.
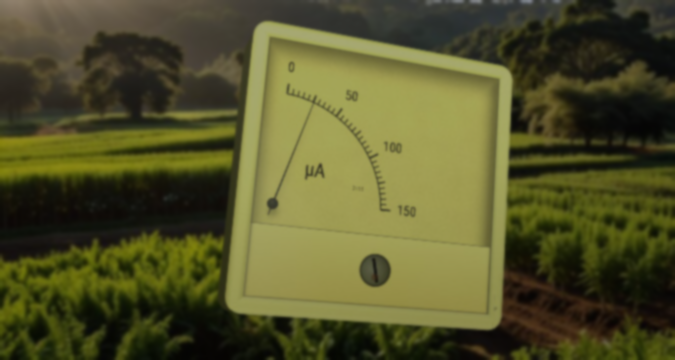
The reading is 25 µA
